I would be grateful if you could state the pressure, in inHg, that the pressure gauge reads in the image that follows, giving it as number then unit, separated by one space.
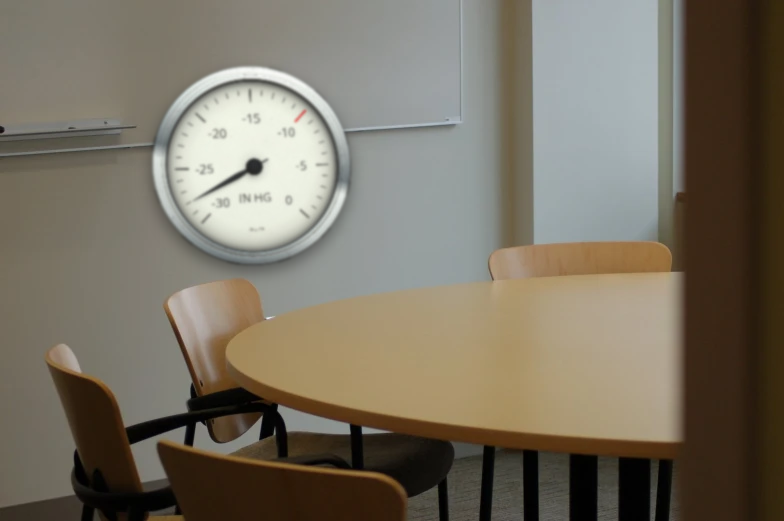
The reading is -28 inHg
